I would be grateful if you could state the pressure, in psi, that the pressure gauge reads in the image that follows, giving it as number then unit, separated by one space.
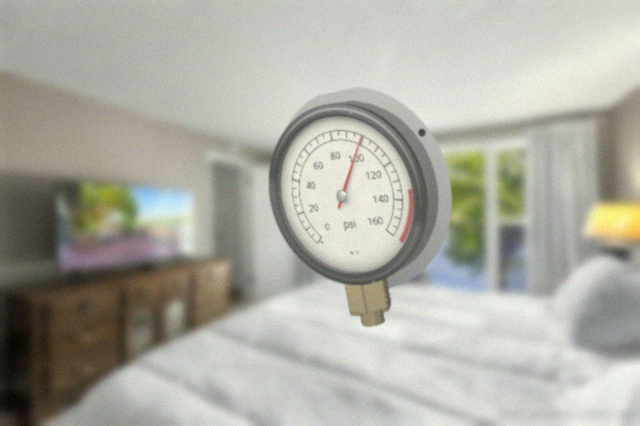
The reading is 100 psi
